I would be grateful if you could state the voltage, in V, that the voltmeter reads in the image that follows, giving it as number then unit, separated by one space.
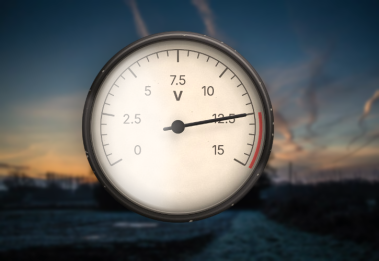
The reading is 12.5 V
